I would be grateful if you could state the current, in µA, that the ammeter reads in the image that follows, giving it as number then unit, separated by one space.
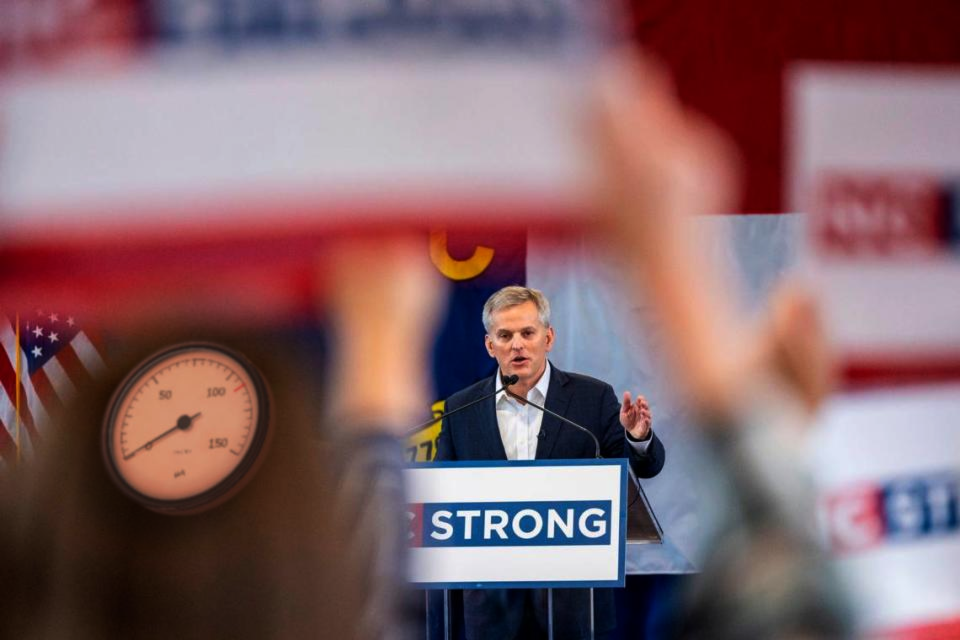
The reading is 0 µA
